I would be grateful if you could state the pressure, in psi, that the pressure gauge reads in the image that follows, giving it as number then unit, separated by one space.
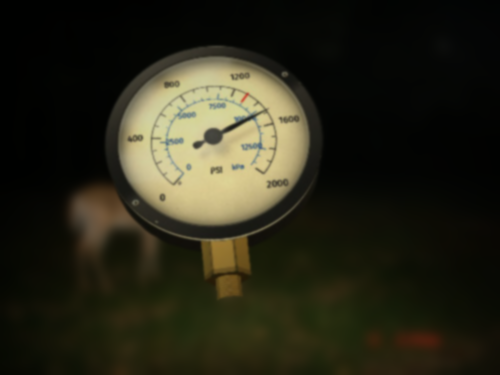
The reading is 1500 psi
